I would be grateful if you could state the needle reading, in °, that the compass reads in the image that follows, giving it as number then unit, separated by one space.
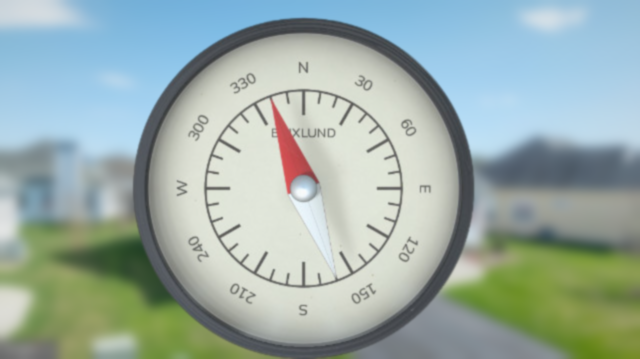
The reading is 340 °
